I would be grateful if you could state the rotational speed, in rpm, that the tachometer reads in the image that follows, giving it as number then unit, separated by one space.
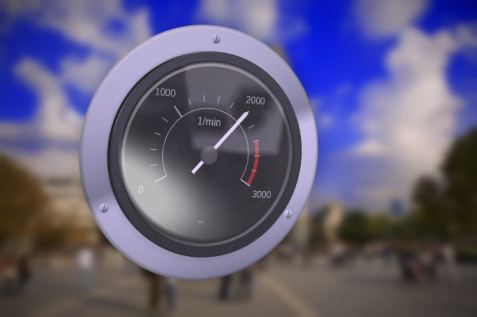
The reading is 2000 rpm
